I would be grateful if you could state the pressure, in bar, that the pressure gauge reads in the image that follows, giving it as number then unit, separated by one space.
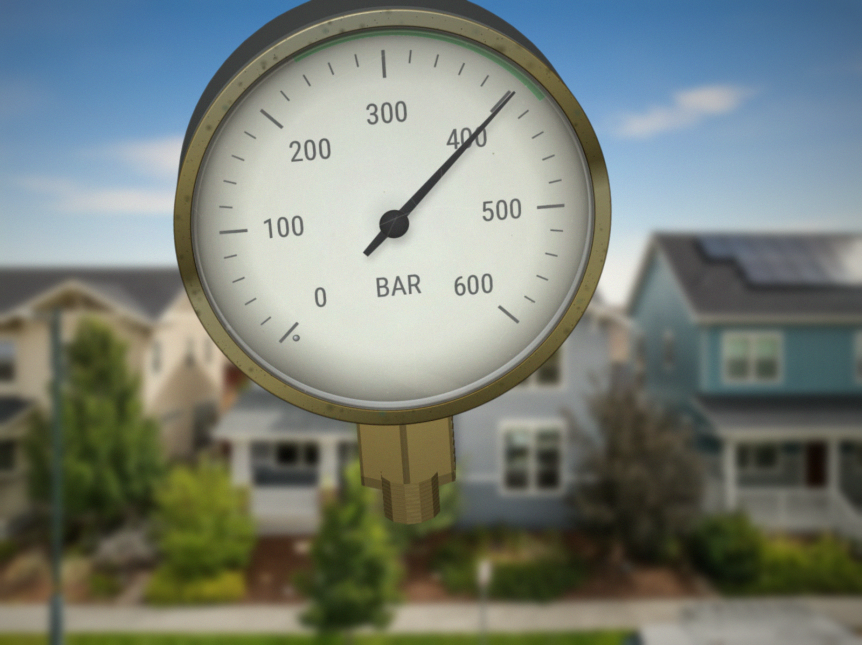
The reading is 400 bar
